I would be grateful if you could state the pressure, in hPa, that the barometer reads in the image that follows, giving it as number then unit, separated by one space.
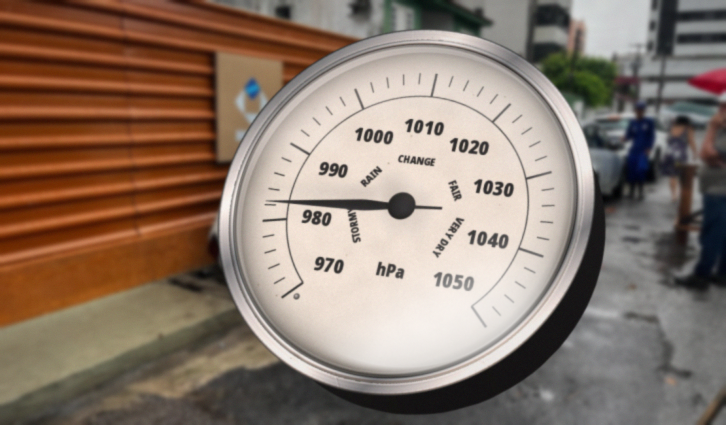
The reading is 982 hPa
